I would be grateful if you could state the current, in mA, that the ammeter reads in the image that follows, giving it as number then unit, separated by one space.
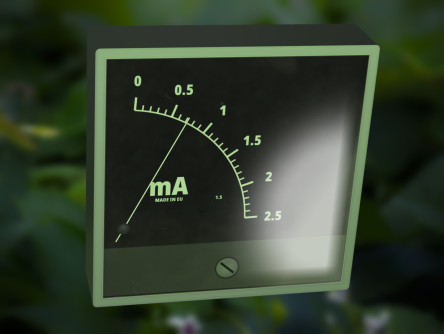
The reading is 0.7 mA
